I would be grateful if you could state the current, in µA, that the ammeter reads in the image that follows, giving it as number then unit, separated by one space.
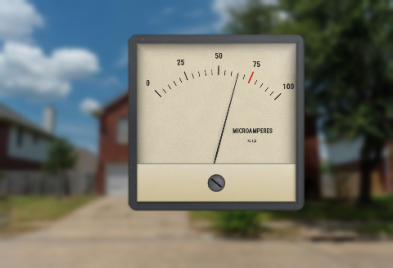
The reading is 65 µA
